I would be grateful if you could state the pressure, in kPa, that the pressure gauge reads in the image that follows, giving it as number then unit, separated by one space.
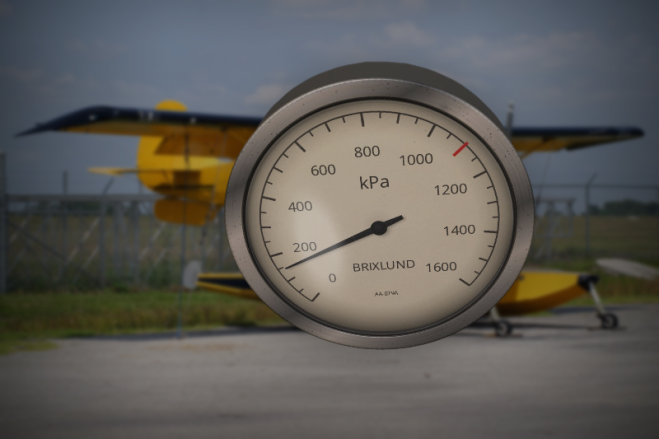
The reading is 150 kPa
